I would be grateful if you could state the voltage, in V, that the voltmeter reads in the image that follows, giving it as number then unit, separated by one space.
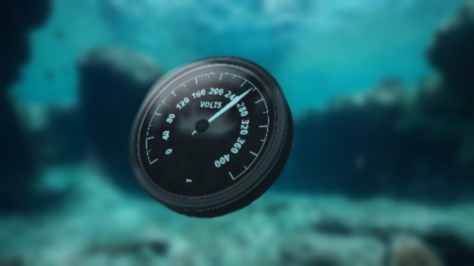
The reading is 260 V
